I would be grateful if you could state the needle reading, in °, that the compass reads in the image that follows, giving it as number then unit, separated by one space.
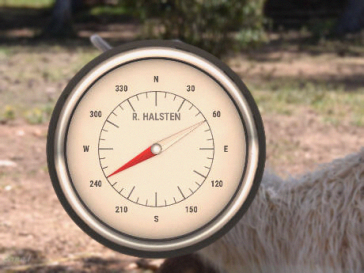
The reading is 240 °
